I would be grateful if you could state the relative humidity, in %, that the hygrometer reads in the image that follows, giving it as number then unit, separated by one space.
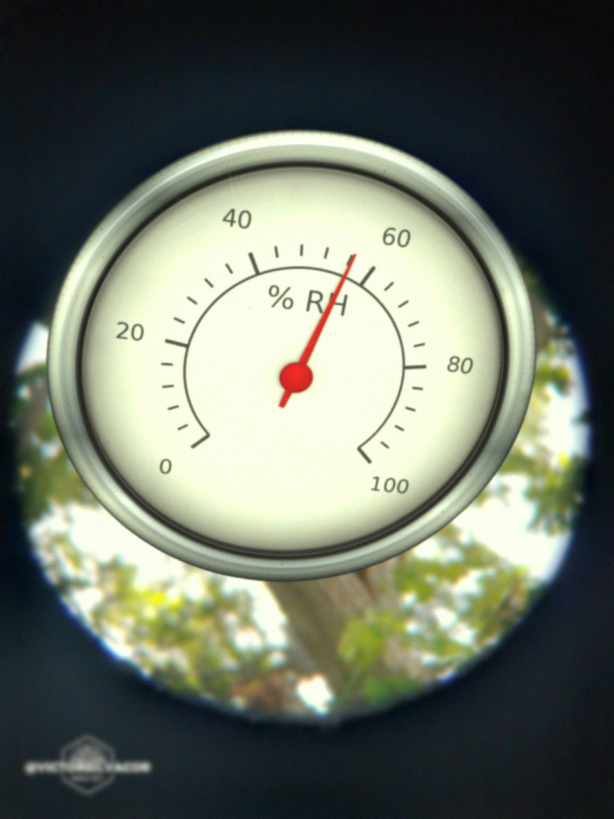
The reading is 56 %
